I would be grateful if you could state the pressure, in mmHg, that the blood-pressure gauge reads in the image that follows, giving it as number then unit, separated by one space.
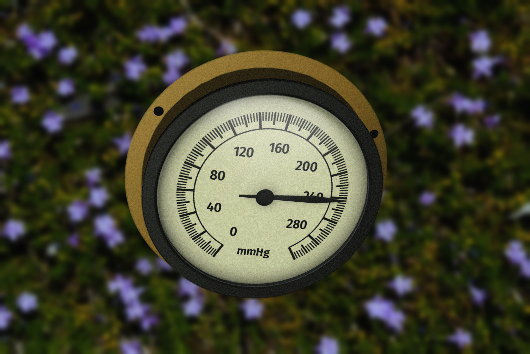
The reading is 240 mmHg
